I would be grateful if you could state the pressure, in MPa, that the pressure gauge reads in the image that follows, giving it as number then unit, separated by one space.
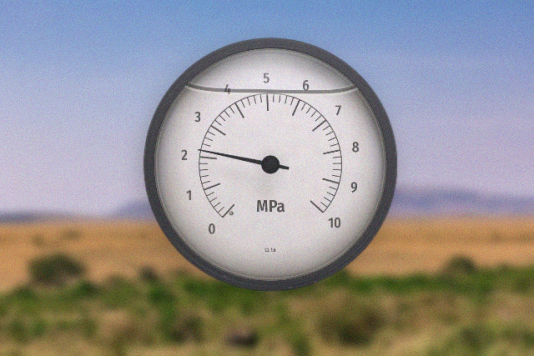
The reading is 2.2 MPa
